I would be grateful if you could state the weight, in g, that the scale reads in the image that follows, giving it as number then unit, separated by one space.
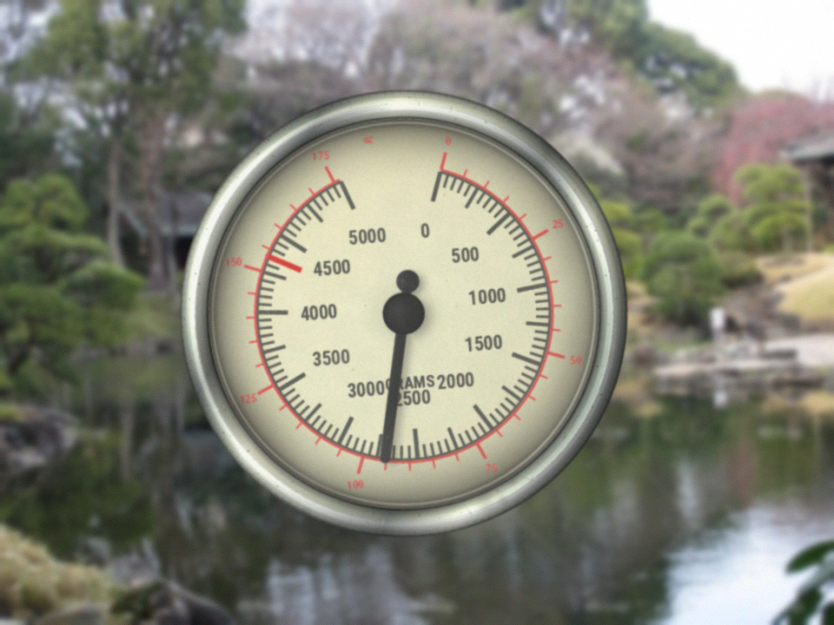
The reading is 2700 g
